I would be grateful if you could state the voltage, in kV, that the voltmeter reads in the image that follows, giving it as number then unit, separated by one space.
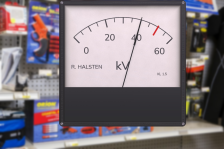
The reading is 40 kV
